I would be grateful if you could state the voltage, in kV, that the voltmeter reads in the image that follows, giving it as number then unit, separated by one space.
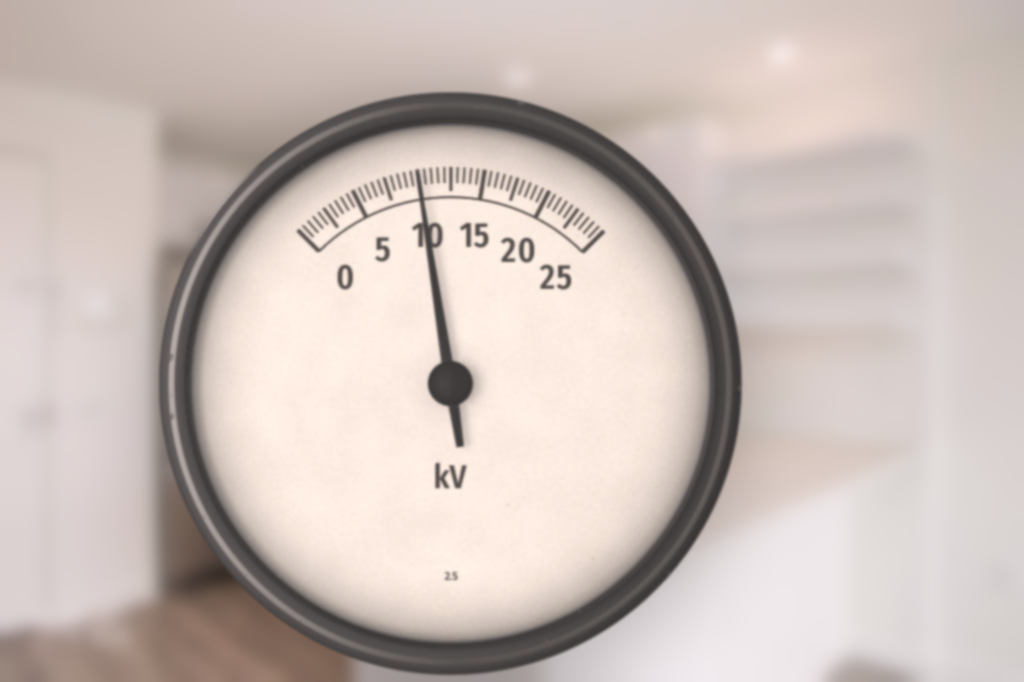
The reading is 10 kV
